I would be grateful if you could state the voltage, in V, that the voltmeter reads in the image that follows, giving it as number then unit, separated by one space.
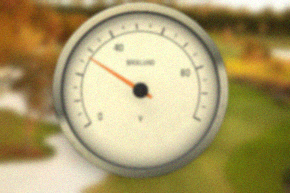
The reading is 27.5 V
